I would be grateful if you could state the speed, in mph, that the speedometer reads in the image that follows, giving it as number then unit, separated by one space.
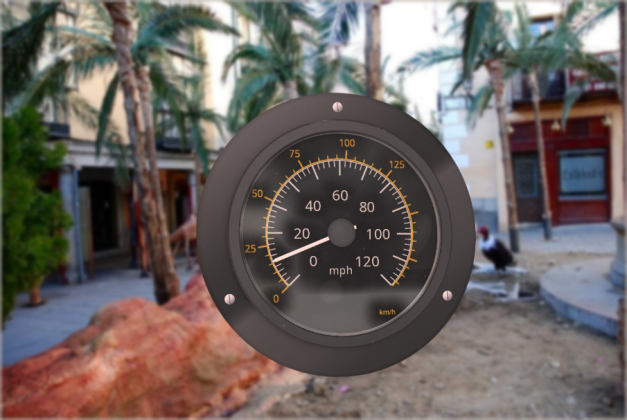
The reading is 10 mph
